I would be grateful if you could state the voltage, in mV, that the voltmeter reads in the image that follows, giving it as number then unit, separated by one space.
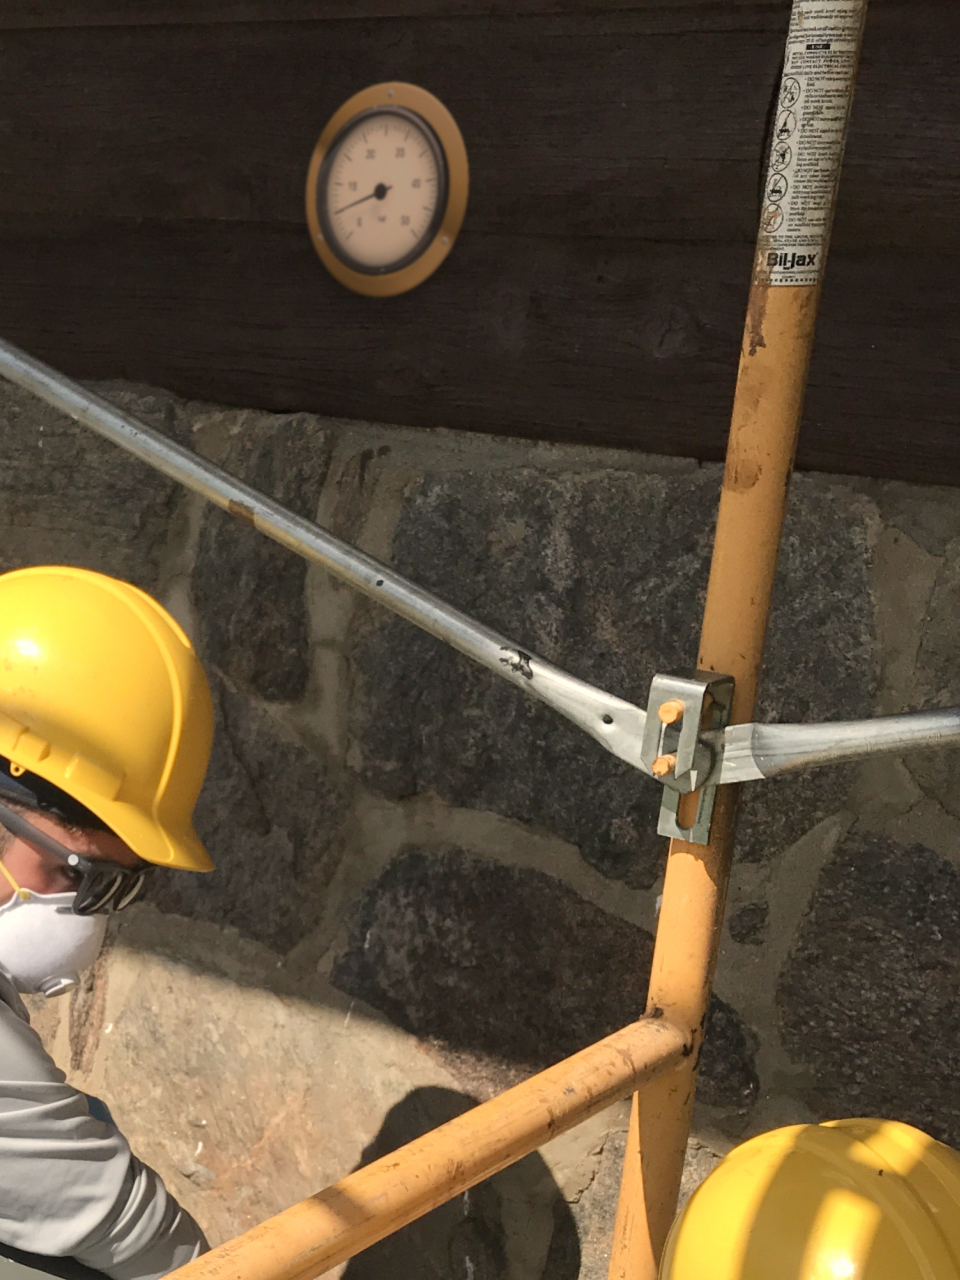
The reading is 5 mV
